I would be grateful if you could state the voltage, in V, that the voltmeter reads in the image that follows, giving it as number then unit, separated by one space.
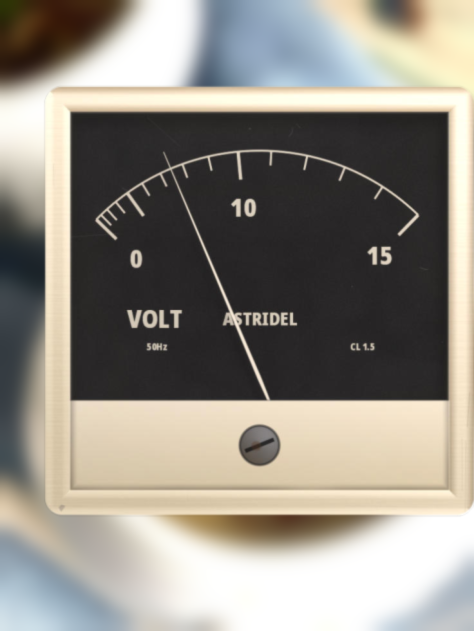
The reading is 7.5 V
